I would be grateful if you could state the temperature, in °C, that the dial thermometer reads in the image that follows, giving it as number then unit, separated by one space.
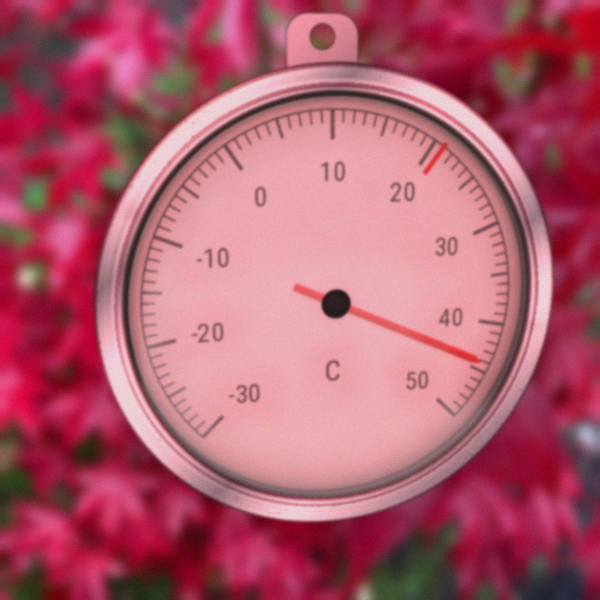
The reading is 44 °C
